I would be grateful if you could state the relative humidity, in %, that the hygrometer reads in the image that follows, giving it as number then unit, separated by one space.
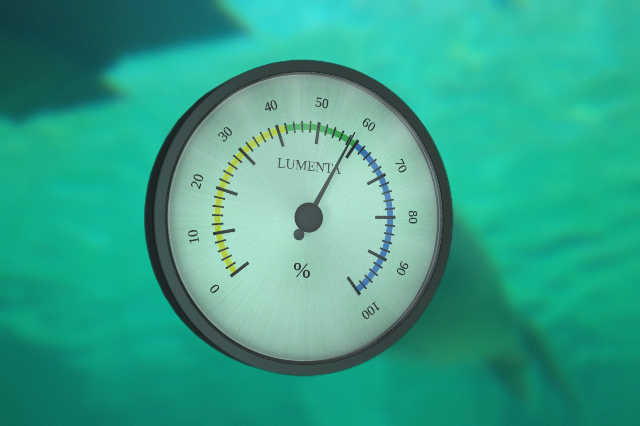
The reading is 58 %
